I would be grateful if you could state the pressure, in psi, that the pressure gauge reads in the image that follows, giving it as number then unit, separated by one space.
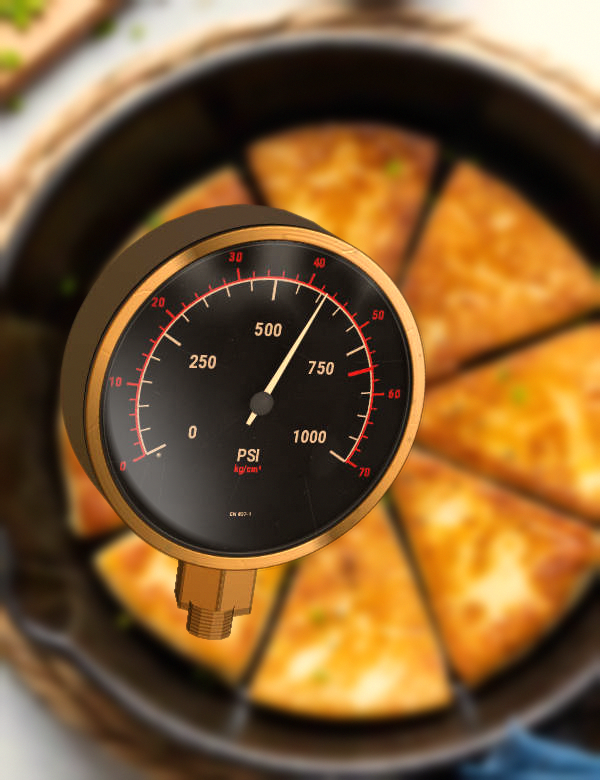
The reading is 600 psi
